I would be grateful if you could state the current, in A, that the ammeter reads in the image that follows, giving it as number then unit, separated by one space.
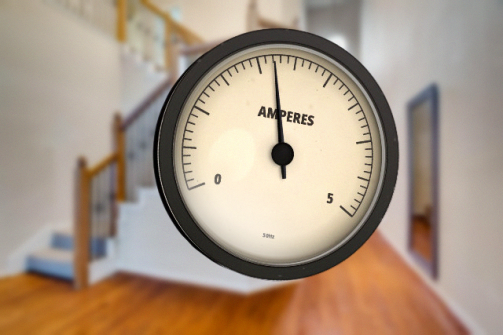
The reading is 2.2 A
